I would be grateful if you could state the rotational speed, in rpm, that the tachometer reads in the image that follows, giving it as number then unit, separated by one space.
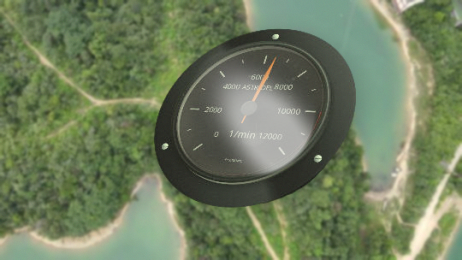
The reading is 6500 rpm
